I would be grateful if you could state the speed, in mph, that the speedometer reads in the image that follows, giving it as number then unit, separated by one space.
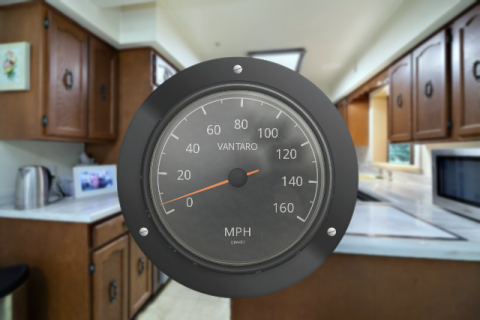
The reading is 5 mph
